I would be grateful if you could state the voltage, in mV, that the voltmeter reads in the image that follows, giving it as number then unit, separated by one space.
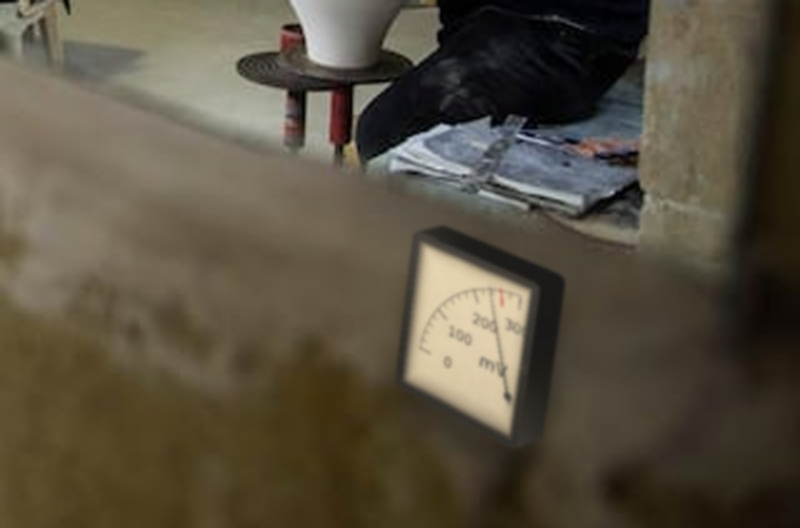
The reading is 240 mV
